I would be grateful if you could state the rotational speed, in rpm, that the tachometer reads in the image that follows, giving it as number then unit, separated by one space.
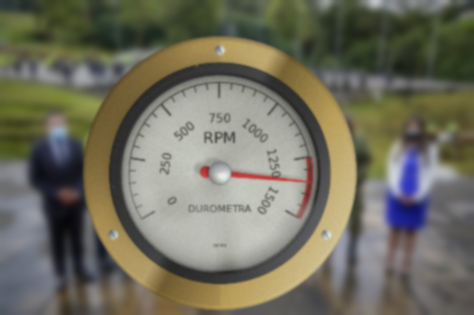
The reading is 1350 rpm
